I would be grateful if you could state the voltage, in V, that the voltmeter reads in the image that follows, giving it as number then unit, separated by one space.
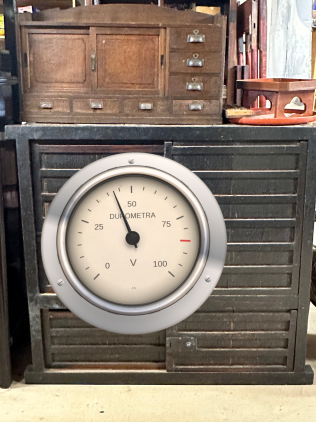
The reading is 42.5 V
